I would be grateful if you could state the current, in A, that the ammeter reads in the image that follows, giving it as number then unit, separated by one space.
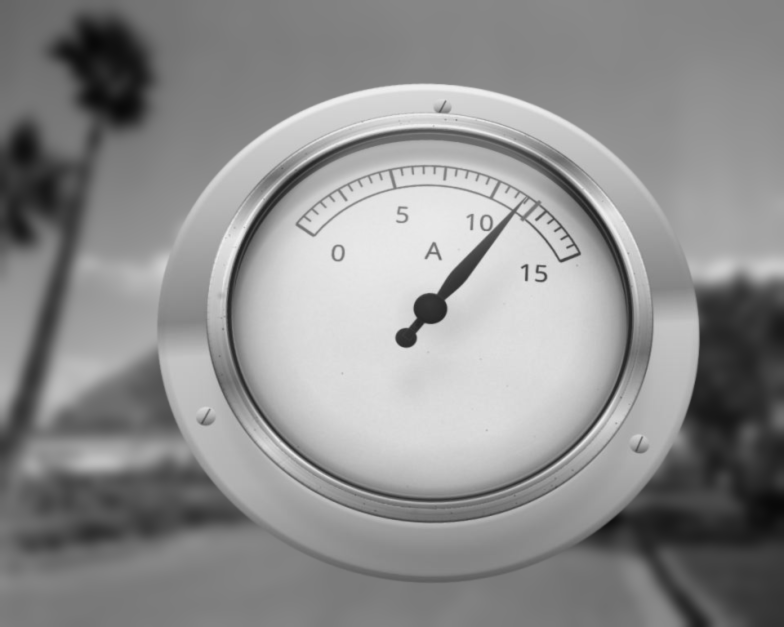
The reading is 11.5 A
